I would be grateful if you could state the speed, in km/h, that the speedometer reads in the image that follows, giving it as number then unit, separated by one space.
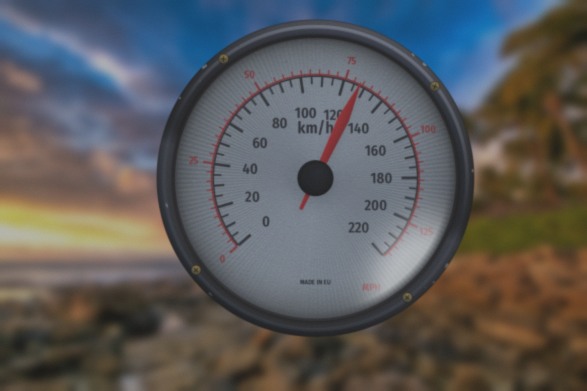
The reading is 127.5 km/h
